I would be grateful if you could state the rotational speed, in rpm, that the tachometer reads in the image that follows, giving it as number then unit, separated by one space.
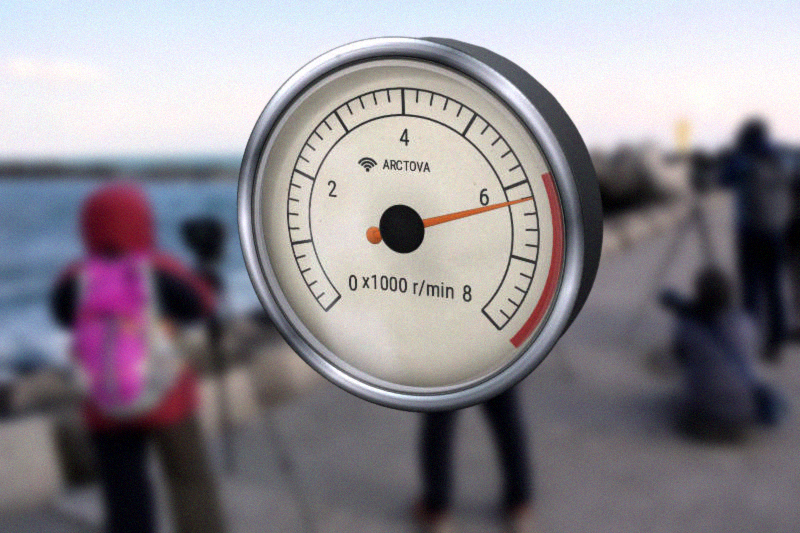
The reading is 6200 rpm
